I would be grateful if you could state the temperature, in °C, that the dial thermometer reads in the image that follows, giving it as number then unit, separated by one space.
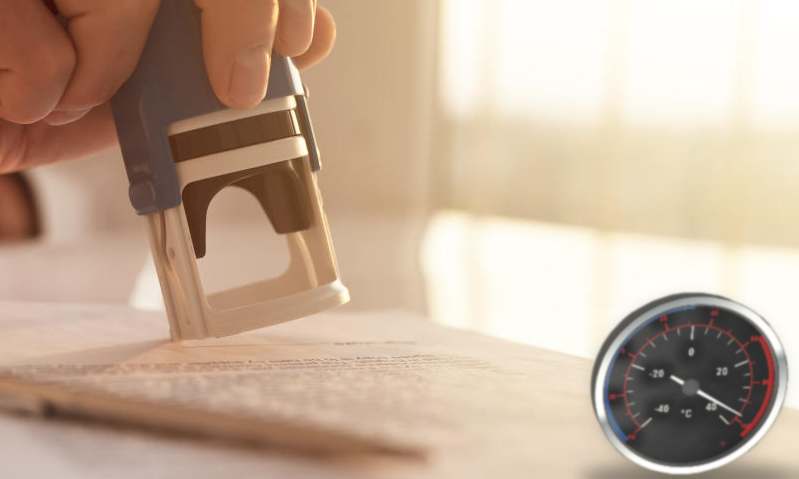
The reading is 36 °C
